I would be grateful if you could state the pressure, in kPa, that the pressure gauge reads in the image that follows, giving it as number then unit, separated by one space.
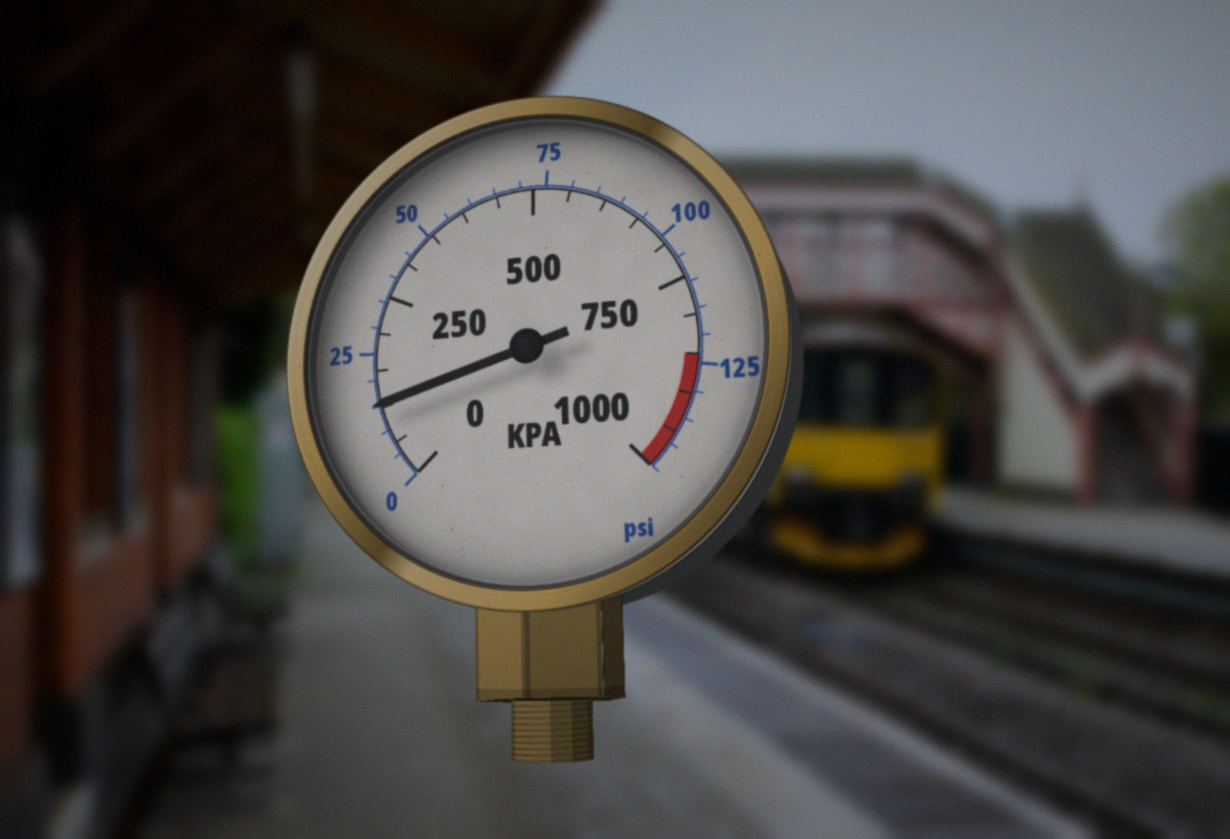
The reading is 100 kPa
